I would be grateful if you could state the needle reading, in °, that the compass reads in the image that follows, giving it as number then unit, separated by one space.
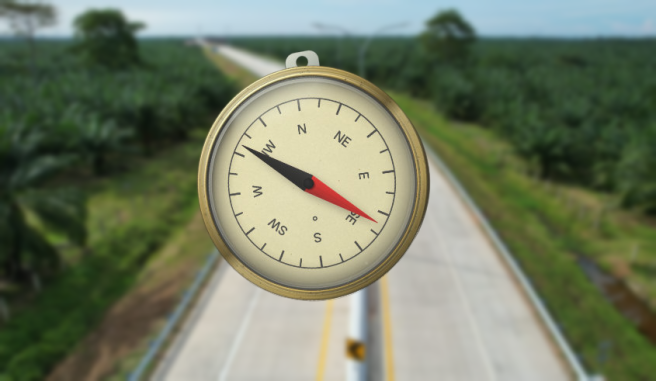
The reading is 127.5 °
